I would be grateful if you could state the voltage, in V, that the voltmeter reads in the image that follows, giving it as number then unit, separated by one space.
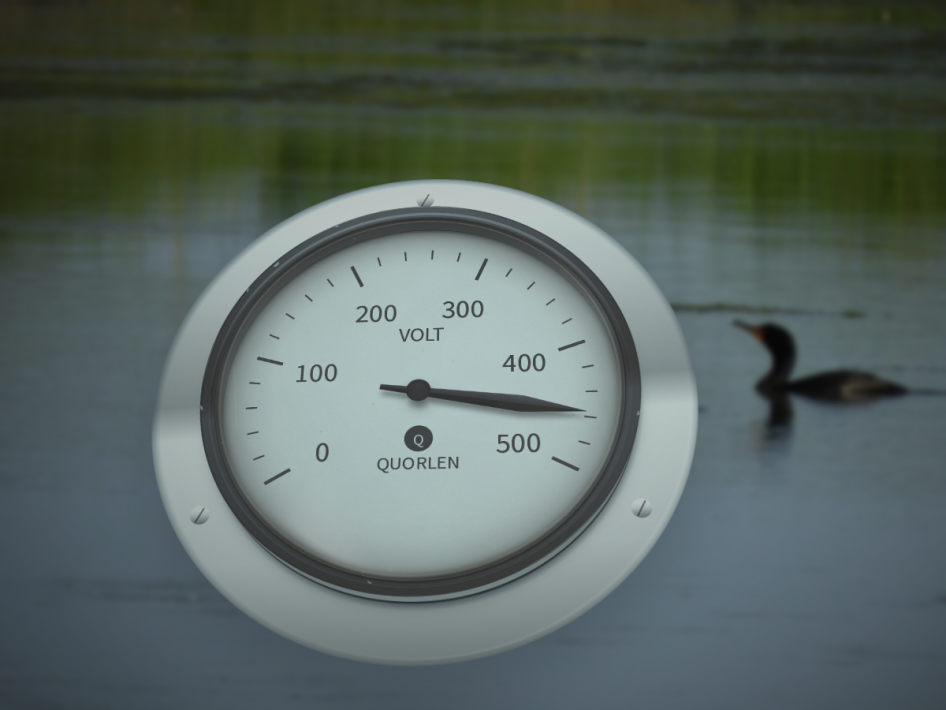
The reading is 460 V
